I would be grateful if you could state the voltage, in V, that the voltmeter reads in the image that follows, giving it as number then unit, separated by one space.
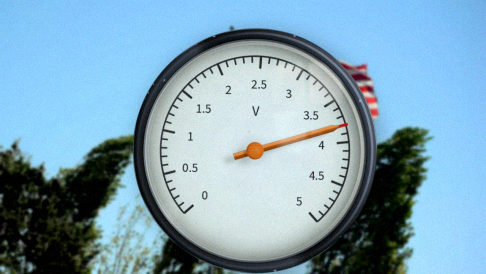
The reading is 3.8 V
